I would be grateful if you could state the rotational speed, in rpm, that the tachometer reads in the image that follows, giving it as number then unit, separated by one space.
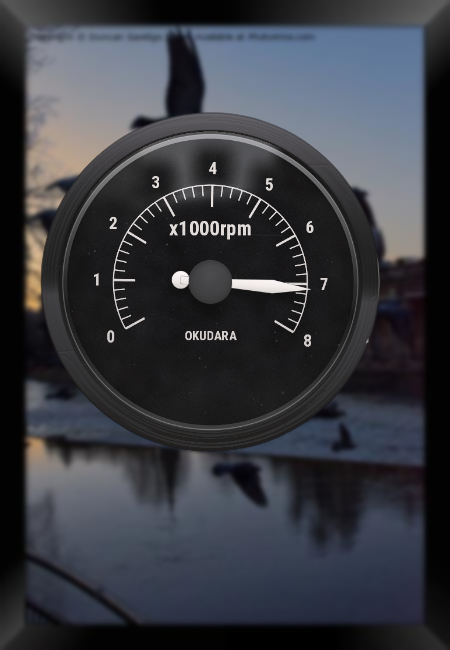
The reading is 7100 rpm
